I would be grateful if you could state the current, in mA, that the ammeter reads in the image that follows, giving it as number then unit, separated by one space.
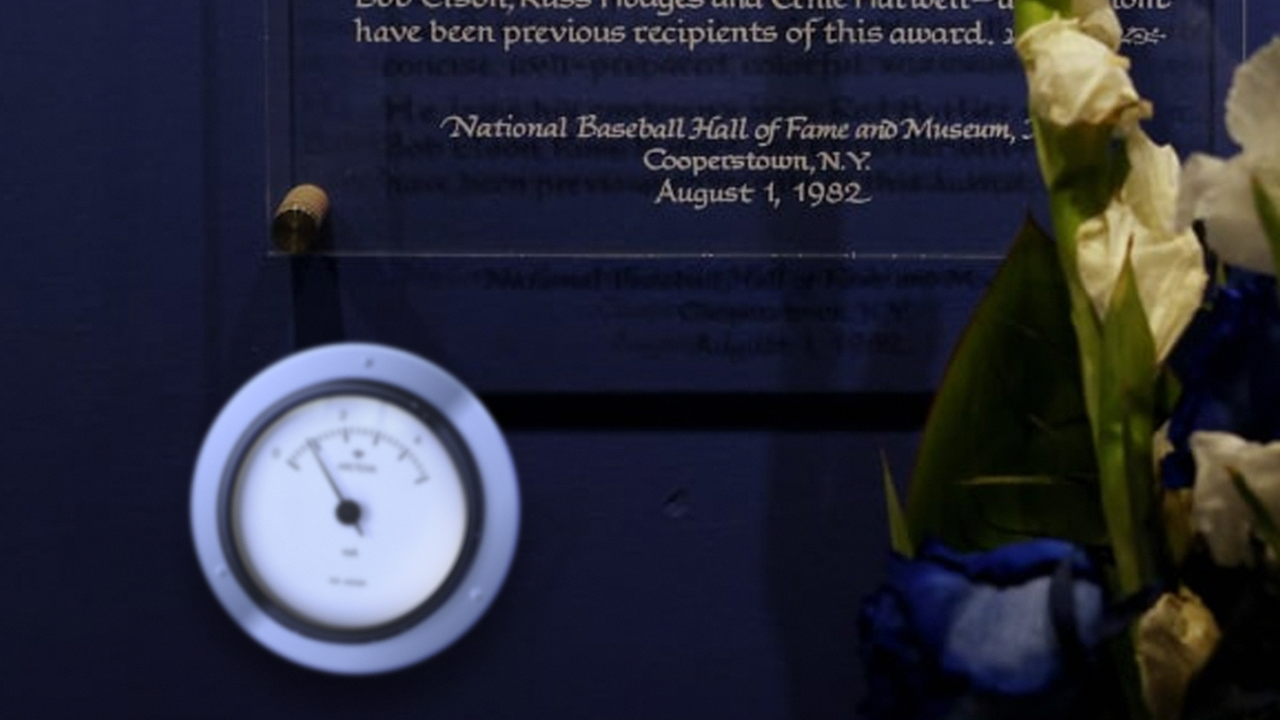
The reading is 1 mA
